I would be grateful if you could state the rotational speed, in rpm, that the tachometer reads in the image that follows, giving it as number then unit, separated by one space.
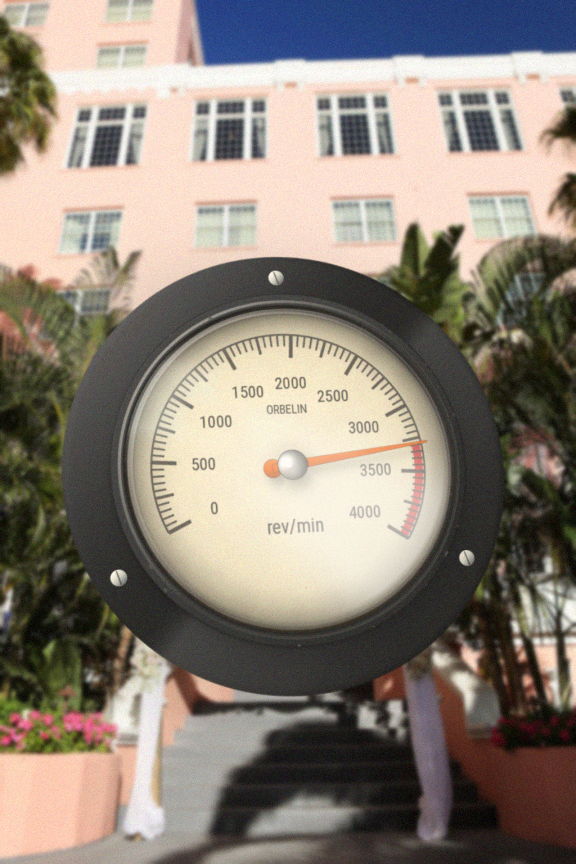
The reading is 3300 rpm
